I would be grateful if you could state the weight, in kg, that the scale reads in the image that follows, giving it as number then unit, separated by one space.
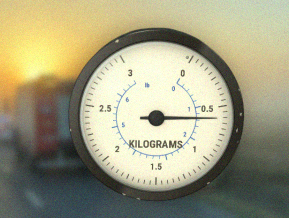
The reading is 0.6 kg
